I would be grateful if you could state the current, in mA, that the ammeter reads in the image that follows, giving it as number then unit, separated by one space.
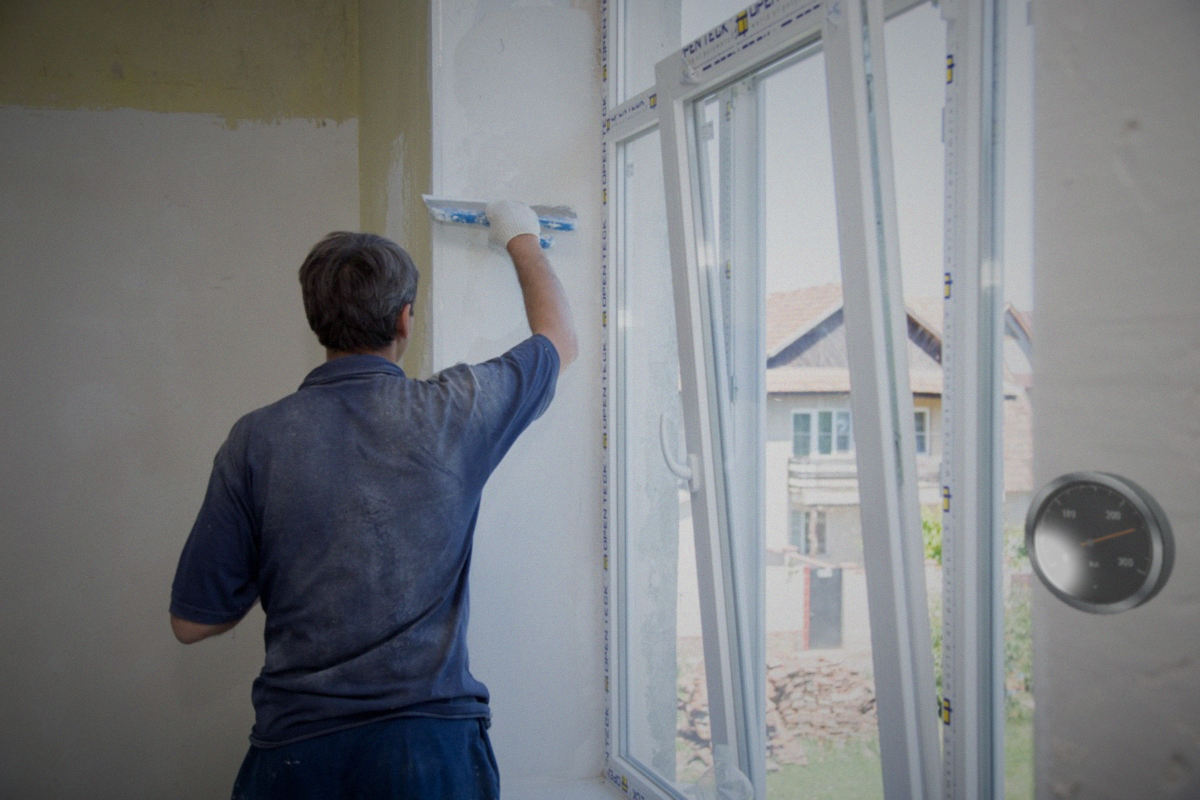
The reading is 240 mA
